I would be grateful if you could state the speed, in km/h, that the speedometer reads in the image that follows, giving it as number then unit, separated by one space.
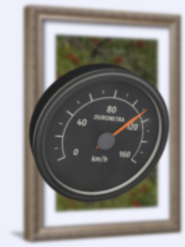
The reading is 110 km/h
